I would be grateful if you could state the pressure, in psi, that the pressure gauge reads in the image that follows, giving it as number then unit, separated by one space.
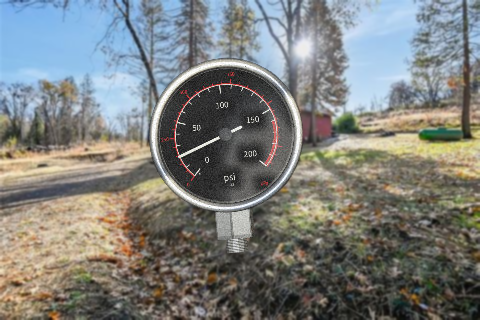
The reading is 20 psi
